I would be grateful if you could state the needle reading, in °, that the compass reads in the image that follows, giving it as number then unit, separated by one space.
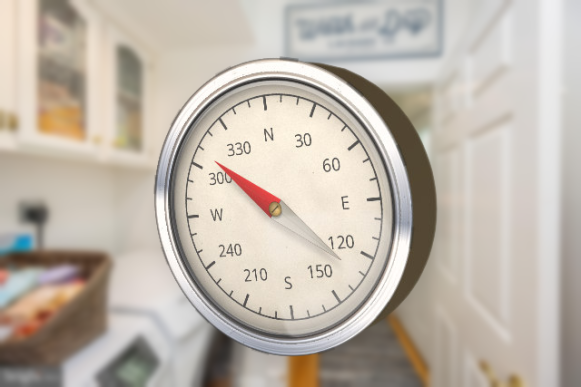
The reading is 310 °
